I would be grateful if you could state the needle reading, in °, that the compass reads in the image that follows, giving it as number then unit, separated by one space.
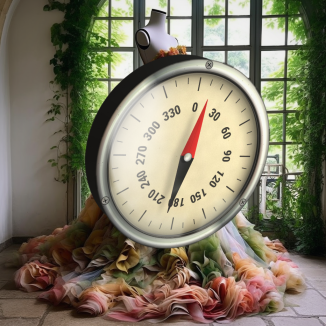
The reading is 10 °
